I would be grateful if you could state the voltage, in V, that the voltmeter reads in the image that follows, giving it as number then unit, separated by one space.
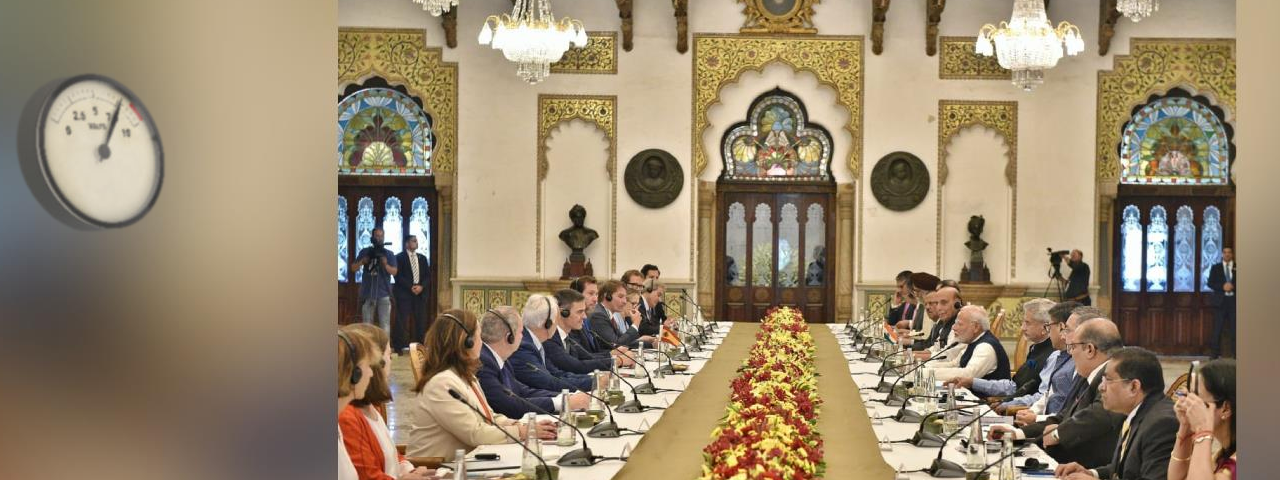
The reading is 7.5 V
